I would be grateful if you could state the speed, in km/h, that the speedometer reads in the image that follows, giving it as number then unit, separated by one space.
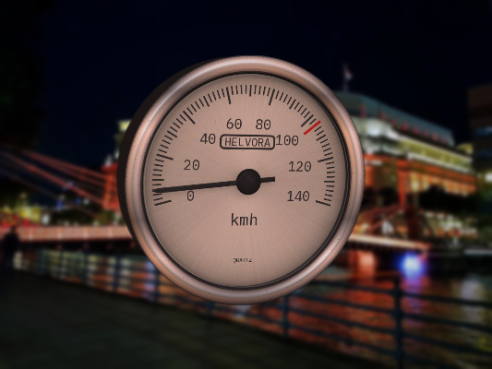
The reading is 6 km/h
